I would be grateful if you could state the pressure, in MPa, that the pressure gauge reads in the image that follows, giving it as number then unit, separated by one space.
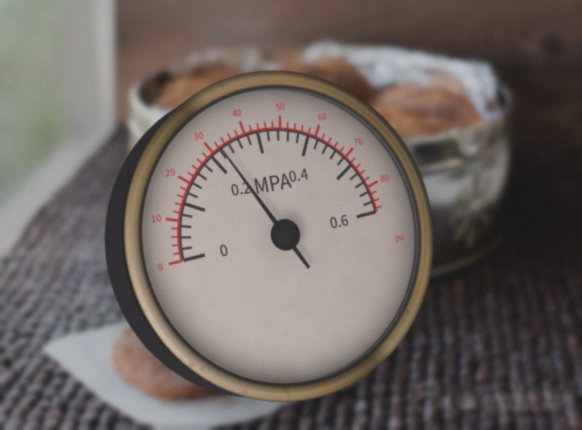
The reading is 0.22 MPa
